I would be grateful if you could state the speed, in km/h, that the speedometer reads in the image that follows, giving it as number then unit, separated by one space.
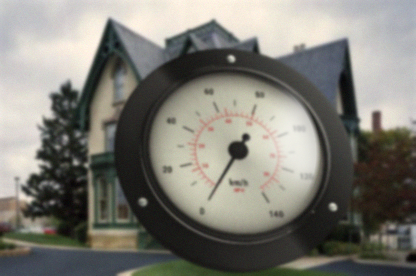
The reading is 0 km/h
